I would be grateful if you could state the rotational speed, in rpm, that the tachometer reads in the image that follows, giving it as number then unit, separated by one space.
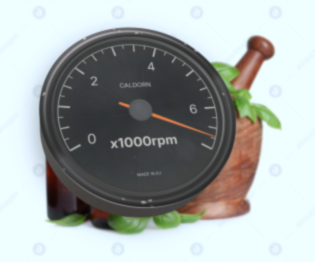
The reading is 6750 rpm
